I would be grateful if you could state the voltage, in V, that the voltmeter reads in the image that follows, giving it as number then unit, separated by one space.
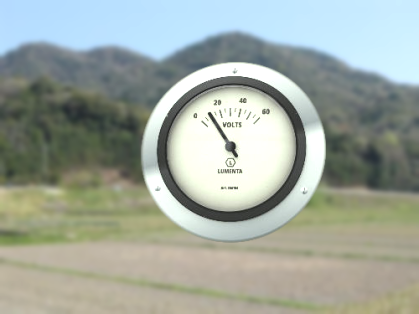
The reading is 10 V
